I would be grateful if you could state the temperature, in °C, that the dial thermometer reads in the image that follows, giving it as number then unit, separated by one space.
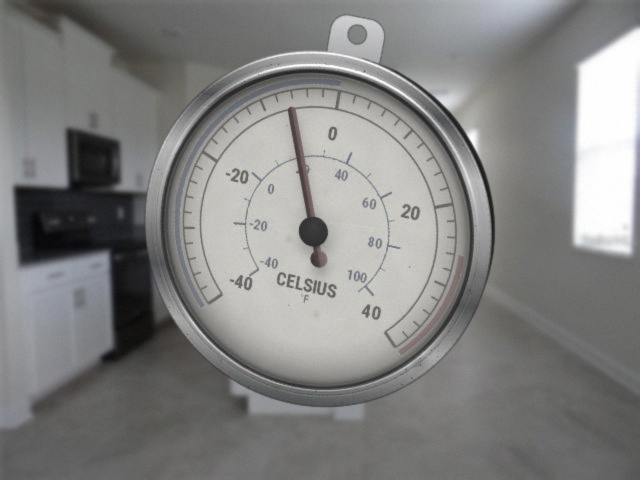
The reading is -6 °C
